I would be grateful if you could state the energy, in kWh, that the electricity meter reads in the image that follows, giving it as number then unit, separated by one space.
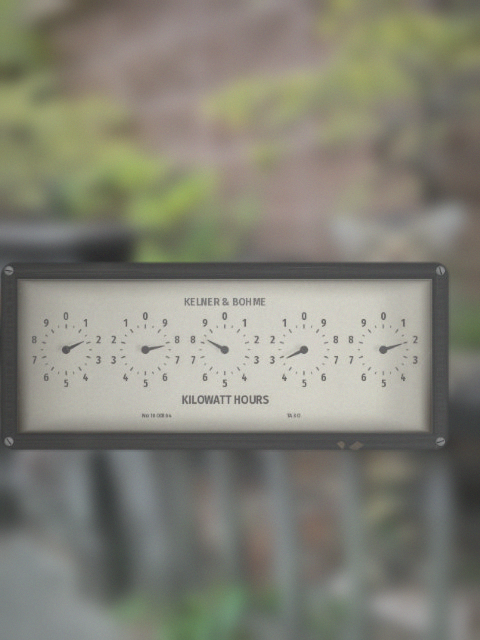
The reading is 17832 kWh
